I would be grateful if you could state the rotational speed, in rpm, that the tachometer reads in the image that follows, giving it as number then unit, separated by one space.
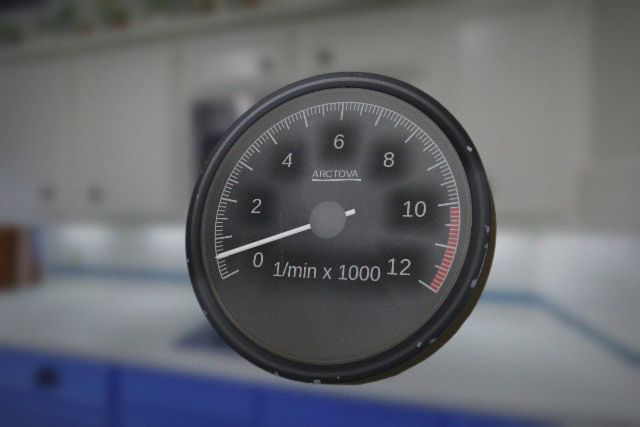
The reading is 500 rpm
